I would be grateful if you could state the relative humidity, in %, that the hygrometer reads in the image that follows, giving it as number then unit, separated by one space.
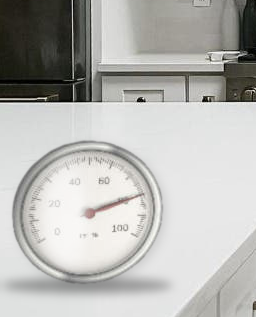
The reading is 80 %
